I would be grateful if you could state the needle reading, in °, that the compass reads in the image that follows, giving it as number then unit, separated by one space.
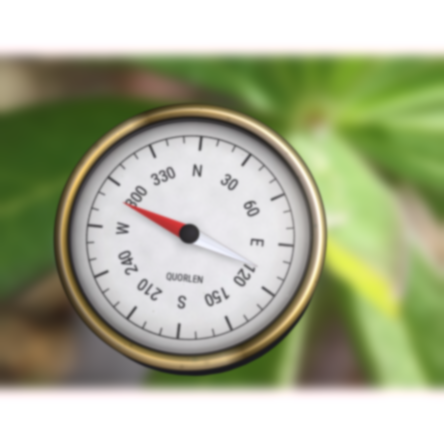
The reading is 290 °
